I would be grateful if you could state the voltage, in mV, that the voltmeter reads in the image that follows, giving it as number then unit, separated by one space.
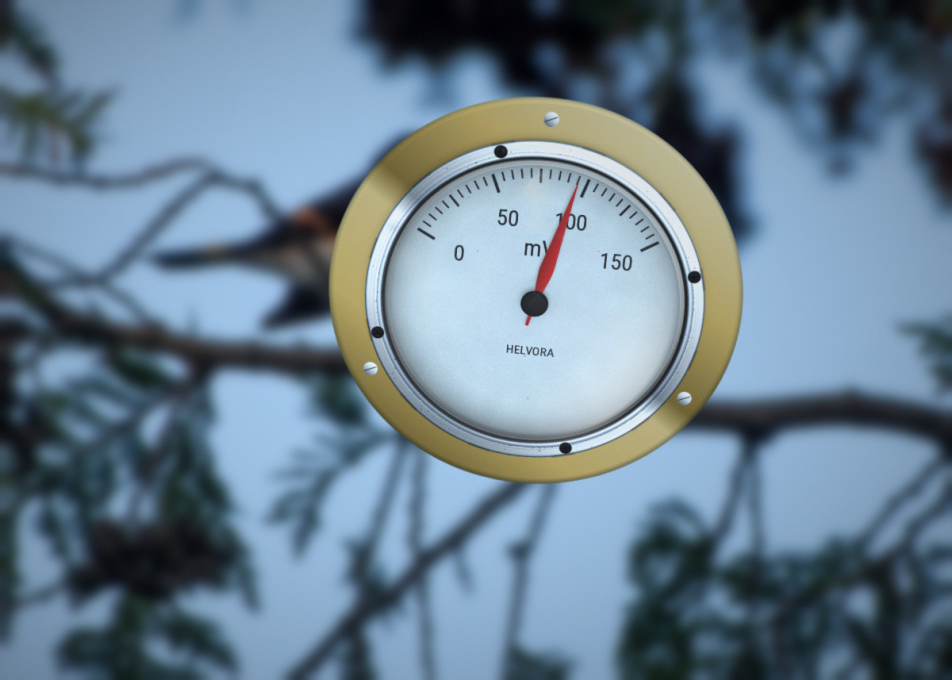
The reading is 95 mV
